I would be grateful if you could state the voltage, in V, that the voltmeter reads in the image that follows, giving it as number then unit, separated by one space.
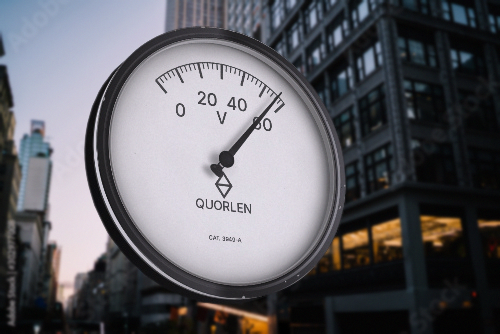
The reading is 56 V
